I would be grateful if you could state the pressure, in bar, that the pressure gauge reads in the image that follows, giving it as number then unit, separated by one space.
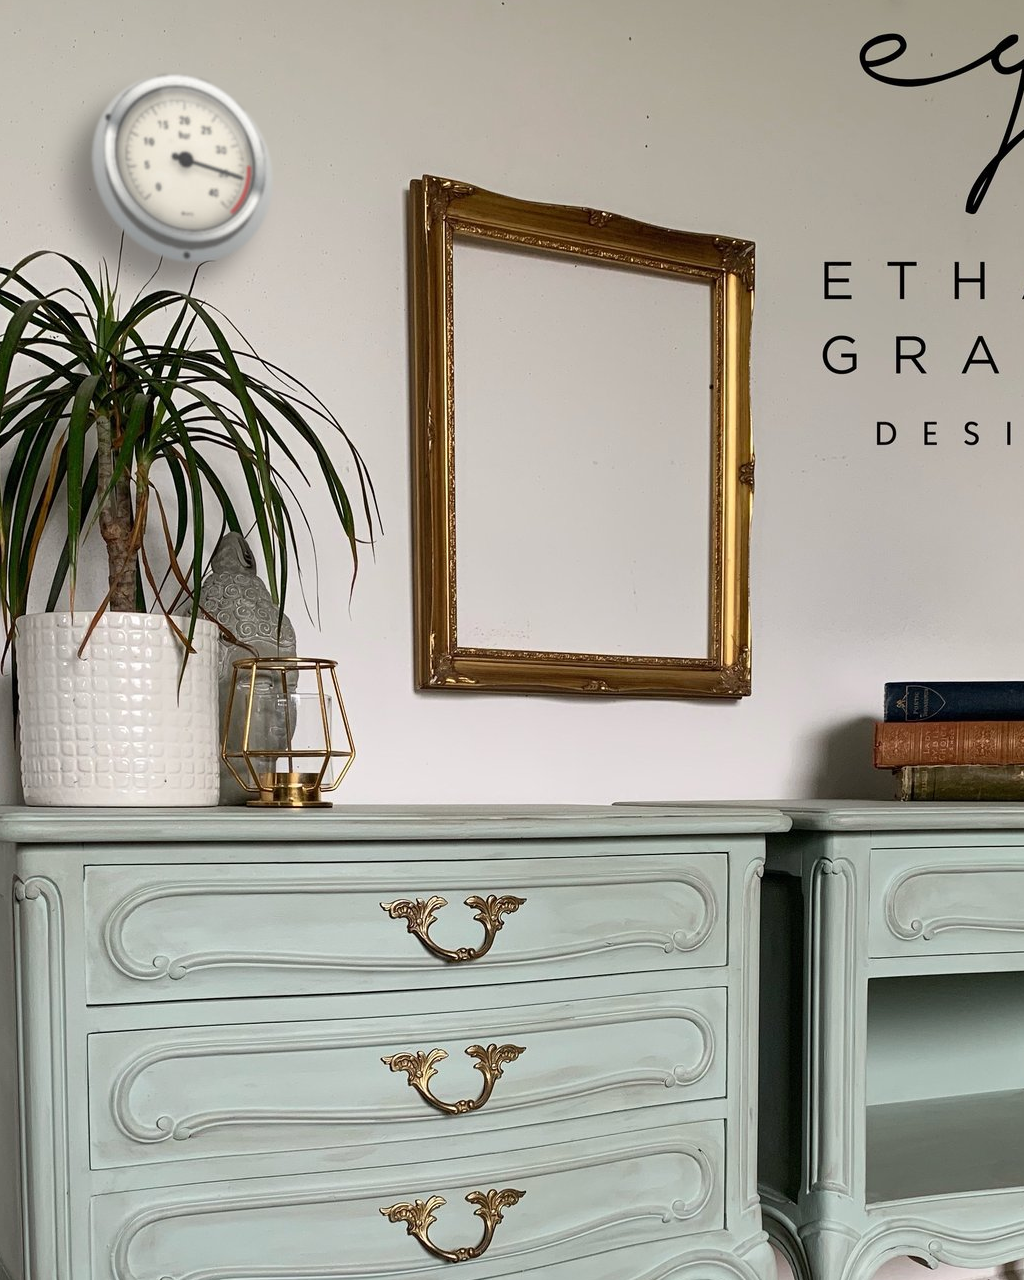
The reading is 35 bar
